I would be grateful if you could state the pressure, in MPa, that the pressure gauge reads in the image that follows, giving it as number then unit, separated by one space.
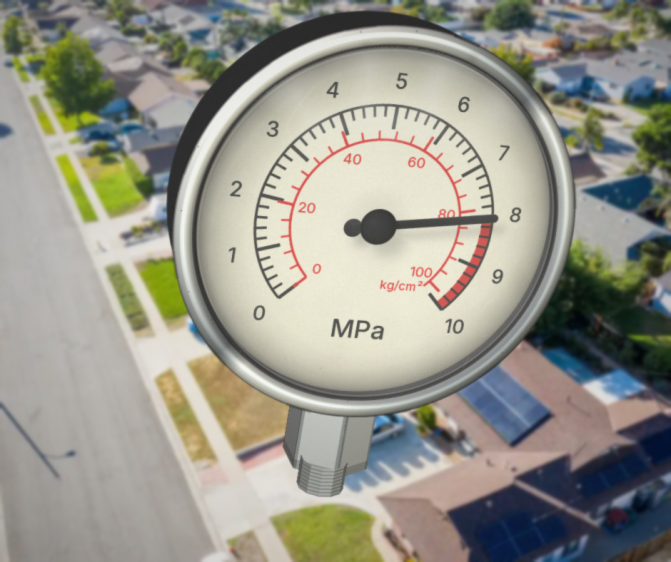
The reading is 8 MPa
